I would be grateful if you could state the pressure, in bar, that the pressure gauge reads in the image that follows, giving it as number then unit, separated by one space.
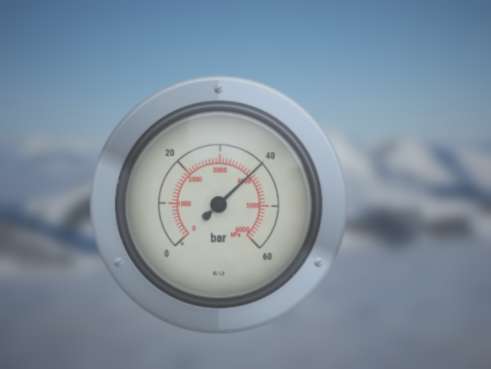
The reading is 40 bar
